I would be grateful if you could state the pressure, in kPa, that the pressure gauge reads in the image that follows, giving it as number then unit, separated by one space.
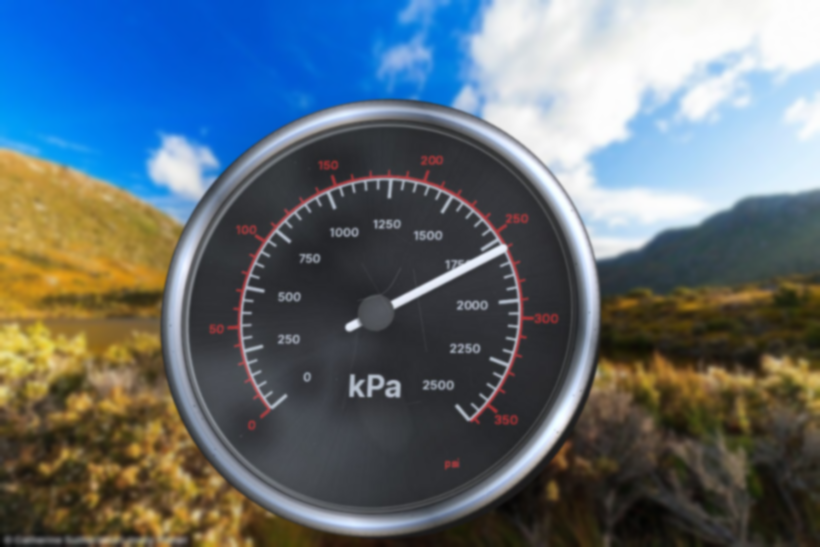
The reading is 1800 kPa
